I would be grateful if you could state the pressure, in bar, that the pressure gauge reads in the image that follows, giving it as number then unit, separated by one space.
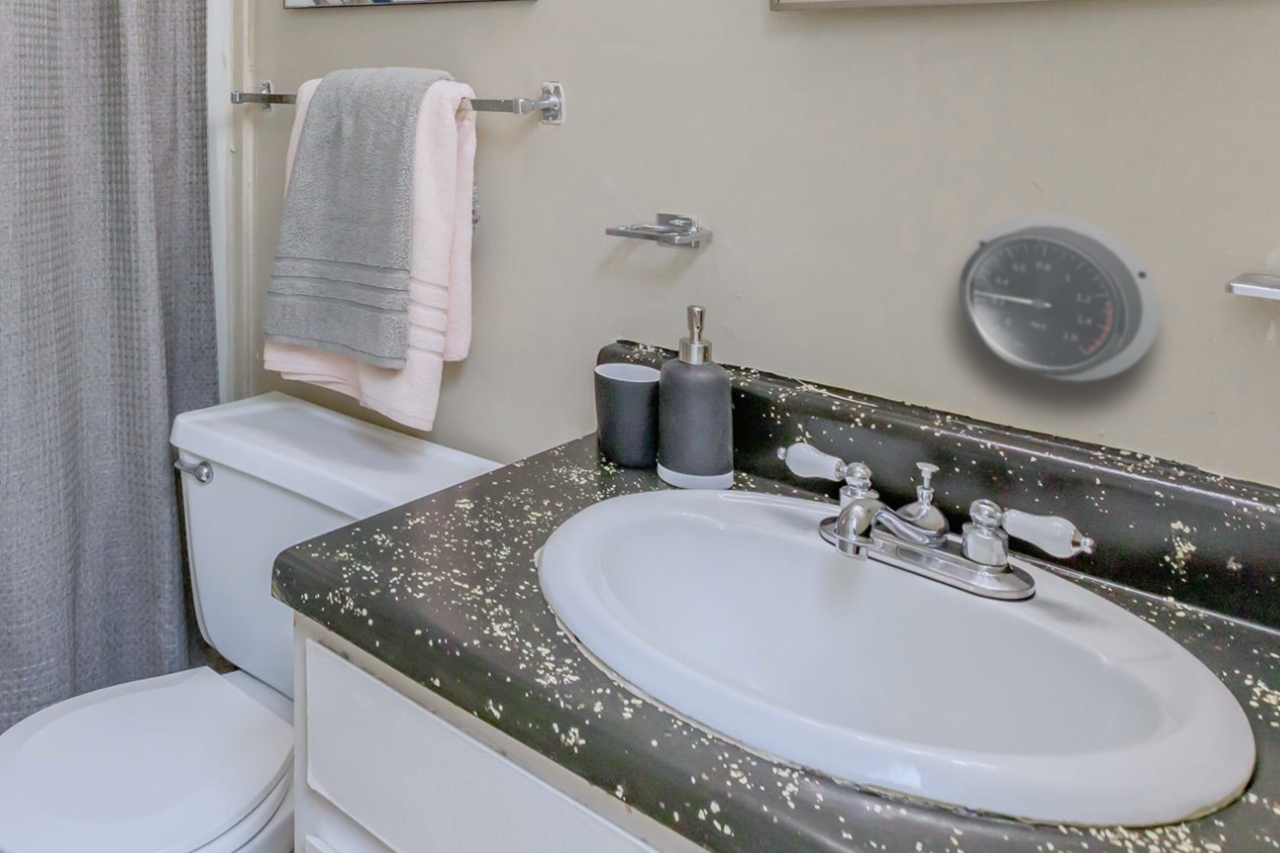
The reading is 0.25 bar
